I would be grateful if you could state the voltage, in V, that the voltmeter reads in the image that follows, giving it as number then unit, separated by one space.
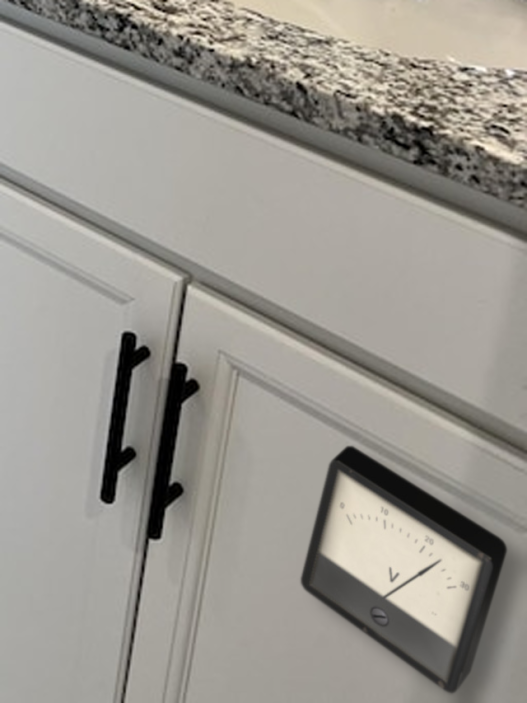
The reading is 24 V
